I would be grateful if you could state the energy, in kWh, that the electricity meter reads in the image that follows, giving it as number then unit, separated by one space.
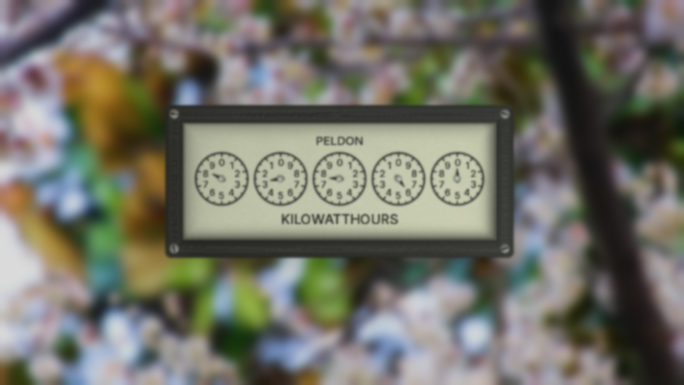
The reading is 82760 kWh
